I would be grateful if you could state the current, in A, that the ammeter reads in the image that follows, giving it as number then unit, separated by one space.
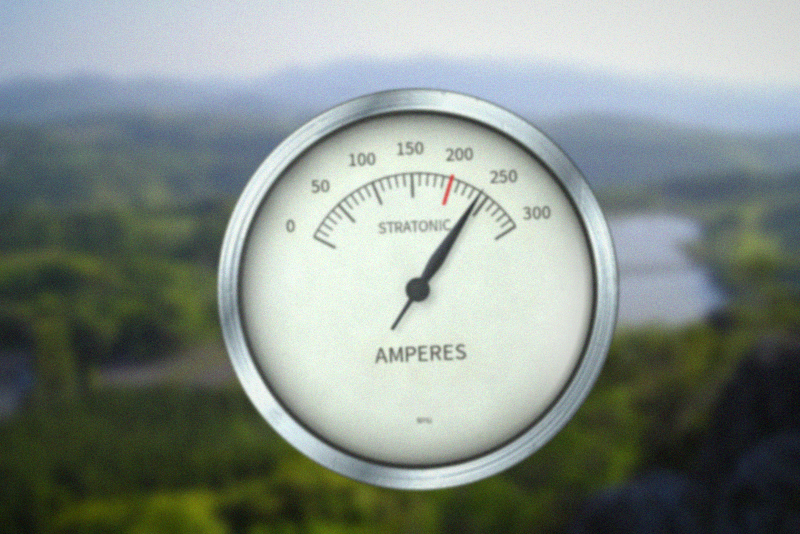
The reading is 240 A
